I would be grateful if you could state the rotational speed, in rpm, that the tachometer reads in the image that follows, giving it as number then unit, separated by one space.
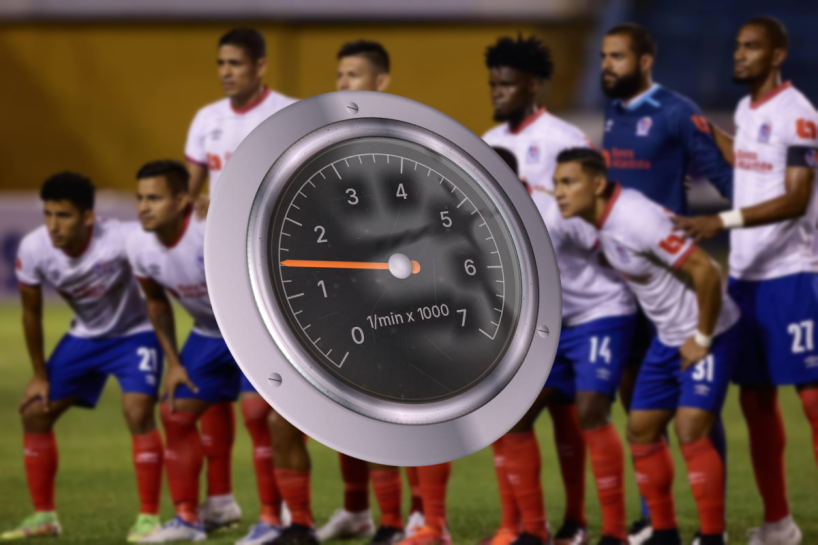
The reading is 1400 rpm
